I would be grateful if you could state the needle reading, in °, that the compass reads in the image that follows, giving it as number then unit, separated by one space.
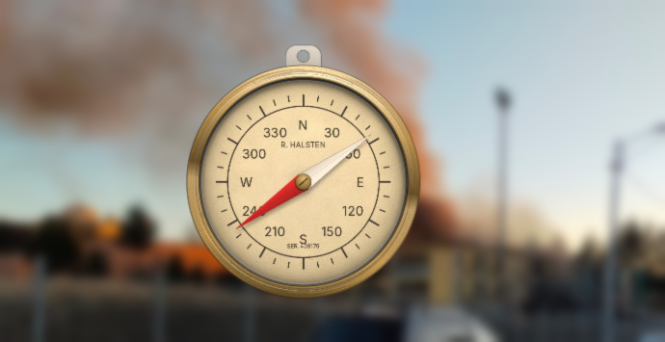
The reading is 235 °
